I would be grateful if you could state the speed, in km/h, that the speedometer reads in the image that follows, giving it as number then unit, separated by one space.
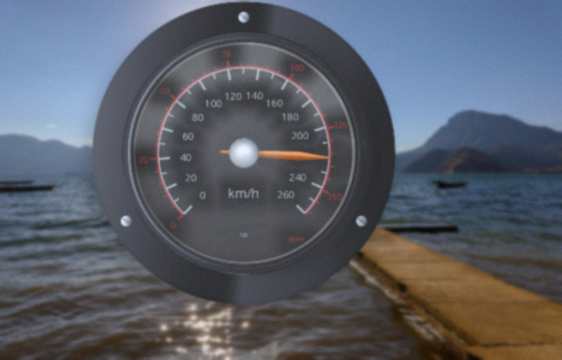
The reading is 220 km/h
